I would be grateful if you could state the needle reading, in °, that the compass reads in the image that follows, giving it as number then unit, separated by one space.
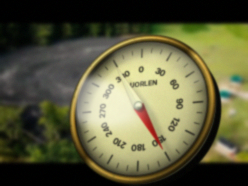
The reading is 150 °
